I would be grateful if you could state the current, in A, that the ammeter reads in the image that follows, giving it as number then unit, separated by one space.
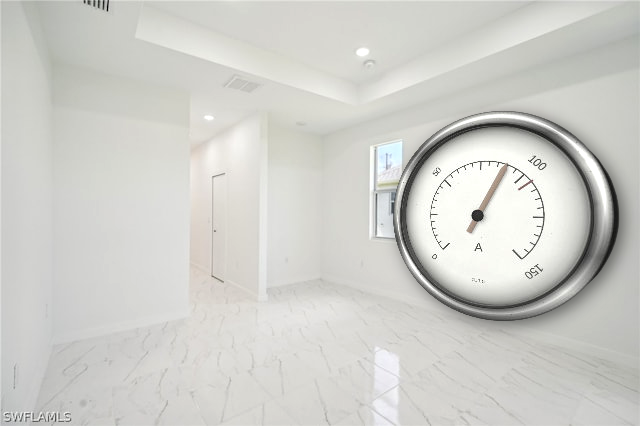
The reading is 90 A
